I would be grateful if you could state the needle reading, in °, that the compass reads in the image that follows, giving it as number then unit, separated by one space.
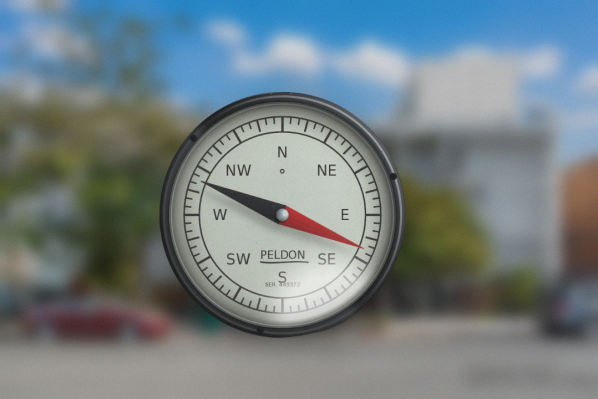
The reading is 112.5 °
